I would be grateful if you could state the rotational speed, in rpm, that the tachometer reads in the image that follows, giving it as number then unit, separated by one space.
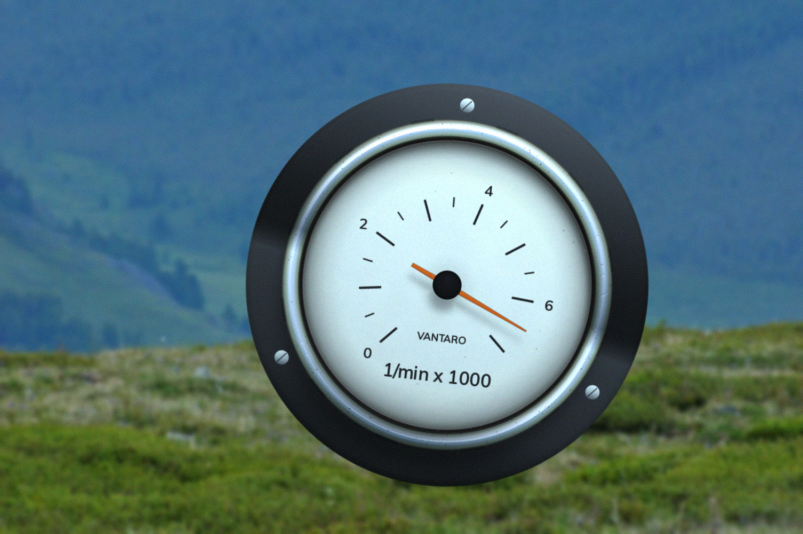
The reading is 6500 rpm
